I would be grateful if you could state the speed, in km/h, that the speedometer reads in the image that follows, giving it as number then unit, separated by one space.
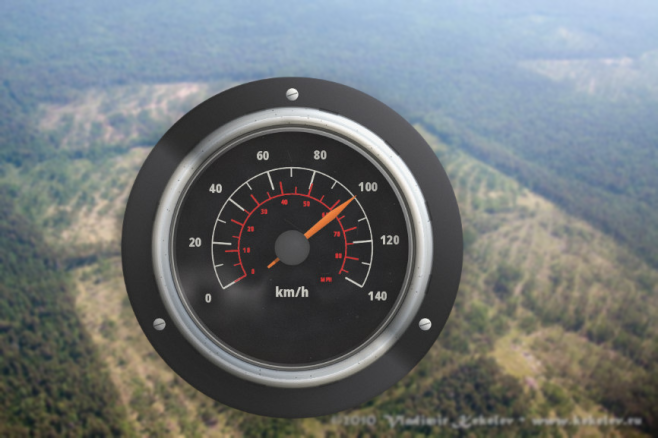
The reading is 100 km/h
